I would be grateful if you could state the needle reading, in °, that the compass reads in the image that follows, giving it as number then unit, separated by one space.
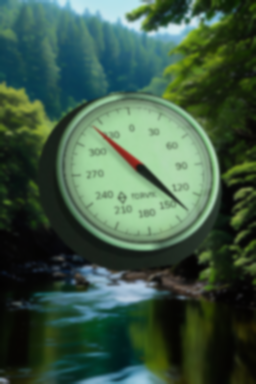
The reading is 320 °
